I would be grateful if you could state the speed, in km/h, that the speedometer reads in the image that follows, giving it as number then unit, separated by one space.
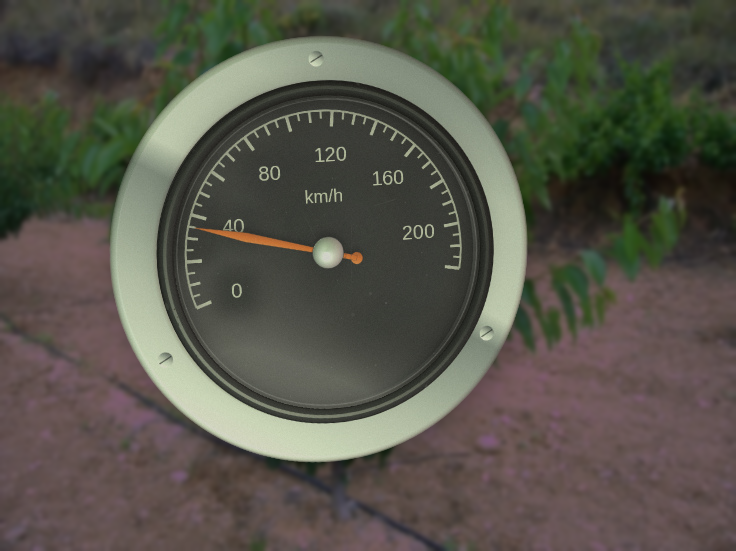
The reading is 35 km/h
